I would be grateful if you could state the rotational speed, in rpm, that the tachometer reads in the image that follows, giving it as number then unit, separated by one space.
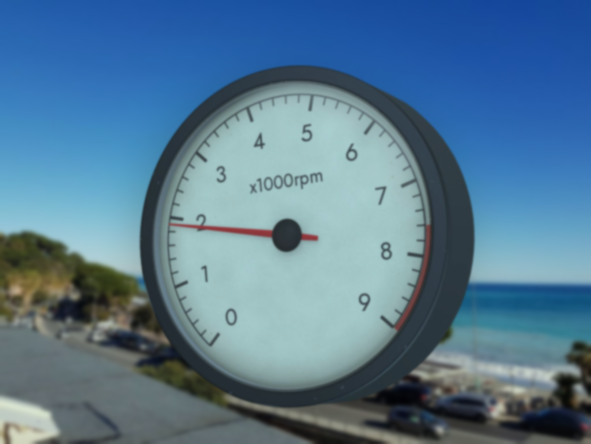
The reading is 1900 rpm
